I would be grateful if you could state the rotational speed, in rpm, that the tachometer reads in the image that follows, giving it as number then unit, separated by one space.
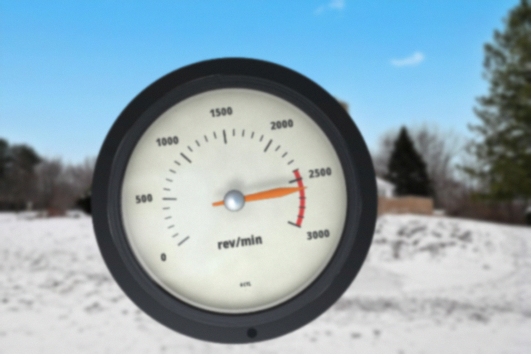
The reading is 2600 rpm
